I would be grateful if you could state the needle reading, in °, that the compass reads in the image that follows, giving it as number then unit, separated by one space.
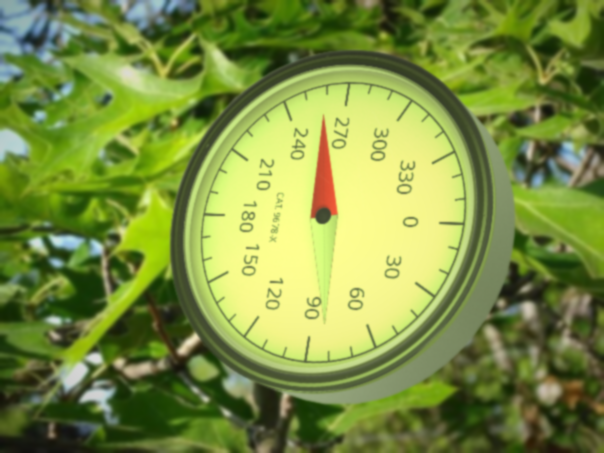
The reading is 260 °
